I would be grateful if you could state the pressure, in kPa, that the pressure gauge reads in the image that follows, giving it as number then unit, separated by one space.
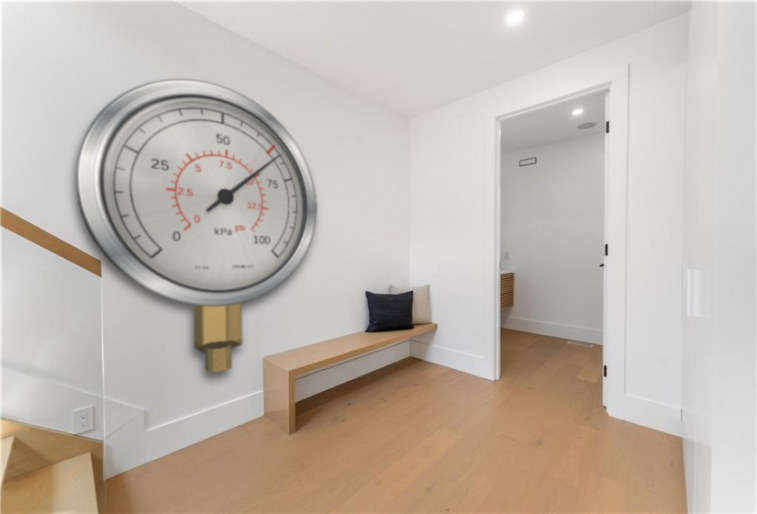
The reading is 67.5 kPa
